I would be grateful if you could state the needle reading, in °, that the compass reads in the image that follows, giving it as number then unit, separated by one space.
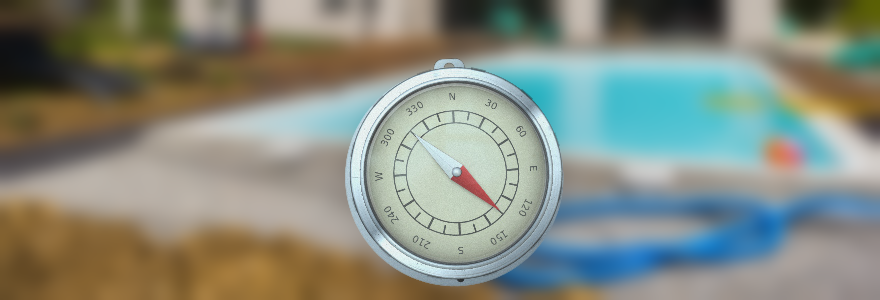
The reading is 135 °
